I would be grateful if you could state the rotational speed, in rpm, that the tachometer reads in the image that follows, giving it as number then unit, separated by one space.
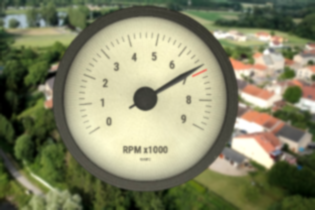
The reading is 6800 rpm
